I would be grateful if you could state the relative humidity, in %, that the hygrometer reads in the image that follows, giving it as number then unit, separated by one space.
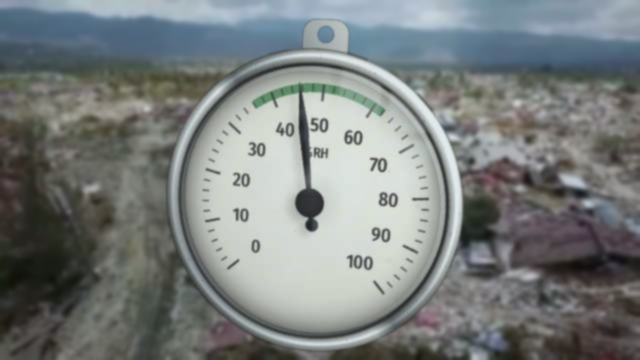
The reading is 46 %
